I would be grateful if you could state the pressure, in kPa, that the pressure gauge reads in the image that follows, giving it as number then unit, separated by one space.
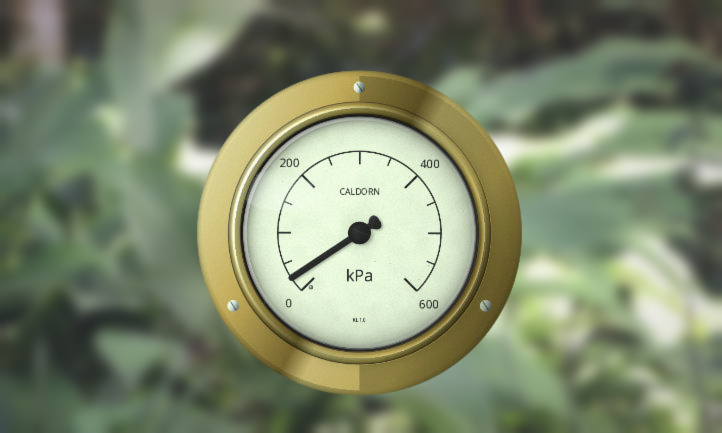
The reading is 25 kPa
